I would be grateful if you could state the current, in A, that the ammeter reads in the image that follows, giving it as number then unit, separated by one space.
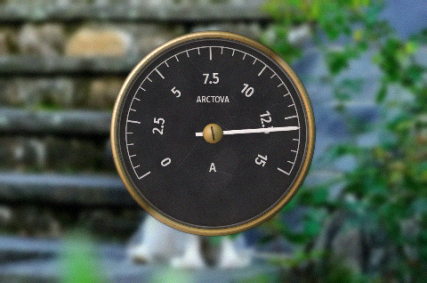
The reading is 13 A
